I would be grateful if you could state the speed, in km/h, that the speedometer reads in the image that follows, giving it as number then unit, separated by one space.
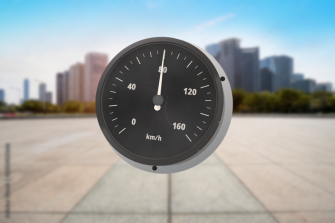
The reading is 80 km/h
